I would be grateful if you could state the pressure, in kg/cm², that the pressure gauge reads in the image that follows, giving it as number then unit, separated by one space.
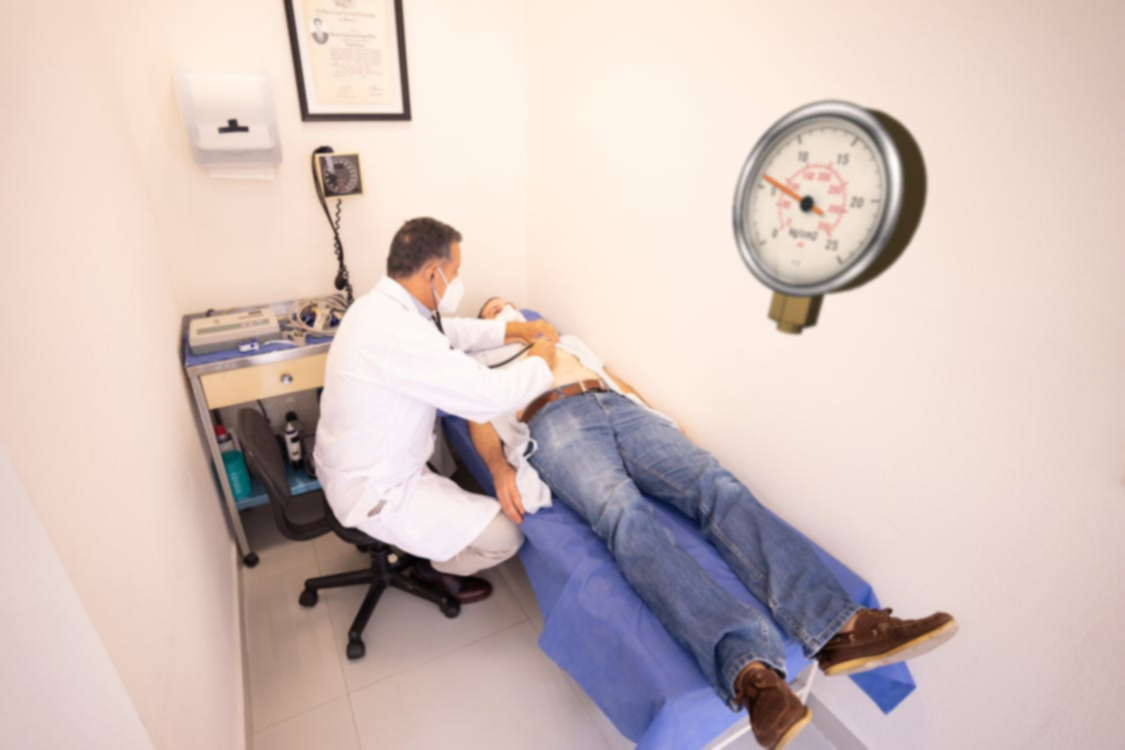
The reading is 6 kg/cm²
